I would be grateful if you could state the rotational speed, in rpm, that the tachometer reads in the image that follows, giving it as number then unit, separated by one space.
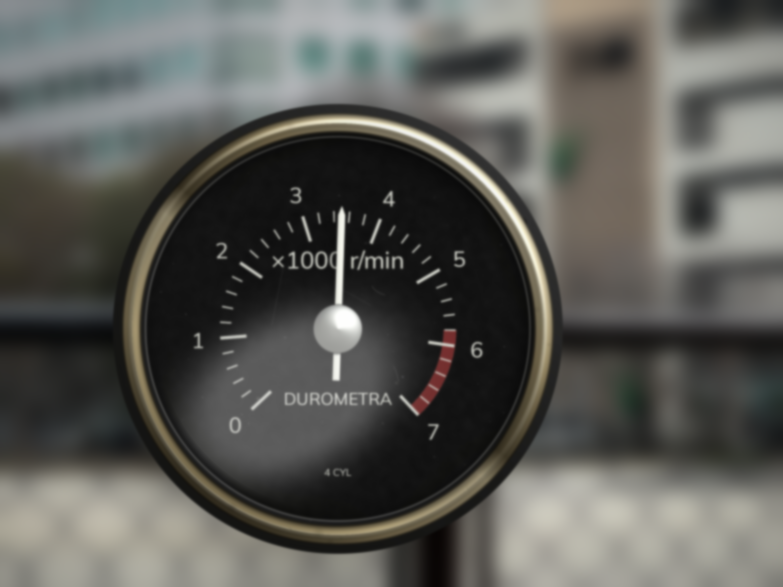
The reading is 3500 rpm
